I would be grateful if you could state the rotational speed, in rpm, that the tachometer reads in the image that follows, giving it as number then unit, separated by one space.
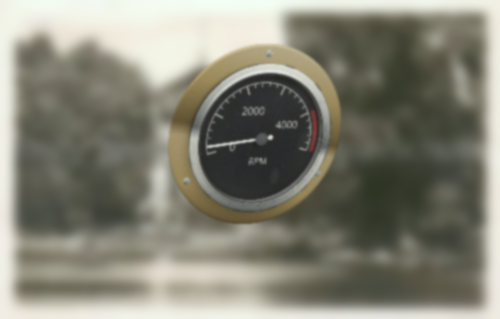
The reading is 200 rpm
